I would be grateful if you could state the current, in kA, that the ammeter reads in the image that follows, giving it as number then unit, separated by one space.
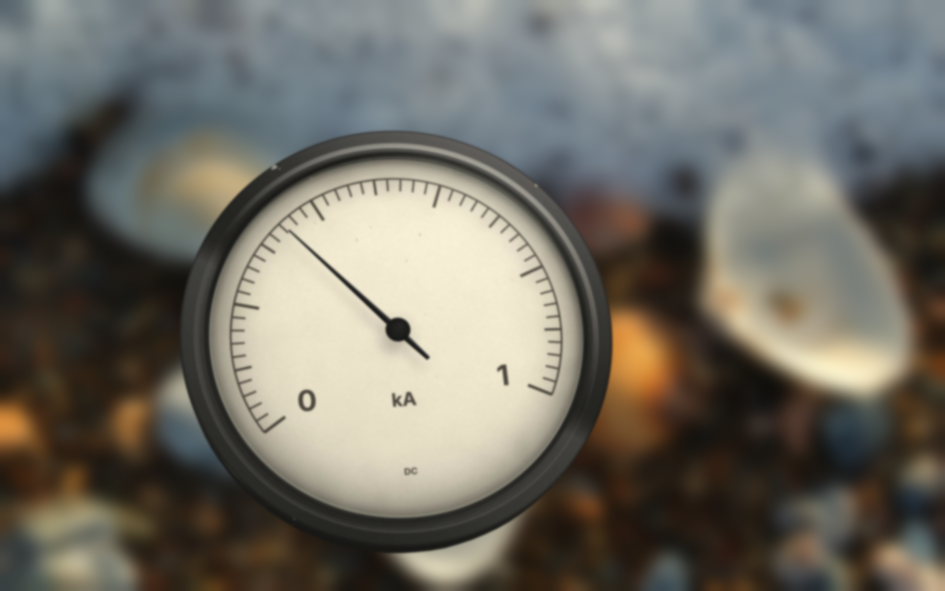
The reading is 0.34 kA
